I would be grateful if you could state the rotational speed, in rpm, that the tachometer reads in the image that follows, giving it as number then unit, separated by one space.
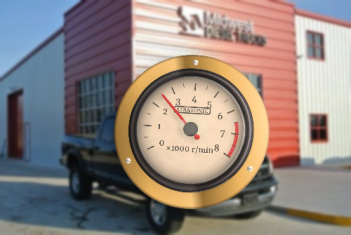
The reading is 2500 rpm
